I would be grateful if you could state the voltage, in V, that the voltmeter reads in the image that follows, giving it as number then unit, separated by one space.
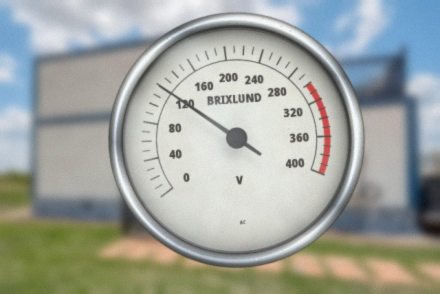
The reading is 120 V
